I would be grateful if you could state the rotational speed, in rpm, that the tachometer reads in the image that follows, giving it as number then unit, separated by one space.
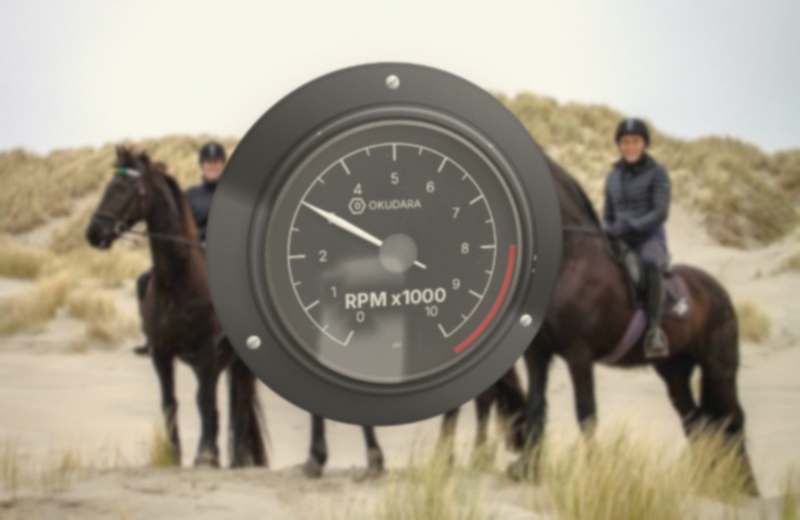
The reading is 3000 rpm
